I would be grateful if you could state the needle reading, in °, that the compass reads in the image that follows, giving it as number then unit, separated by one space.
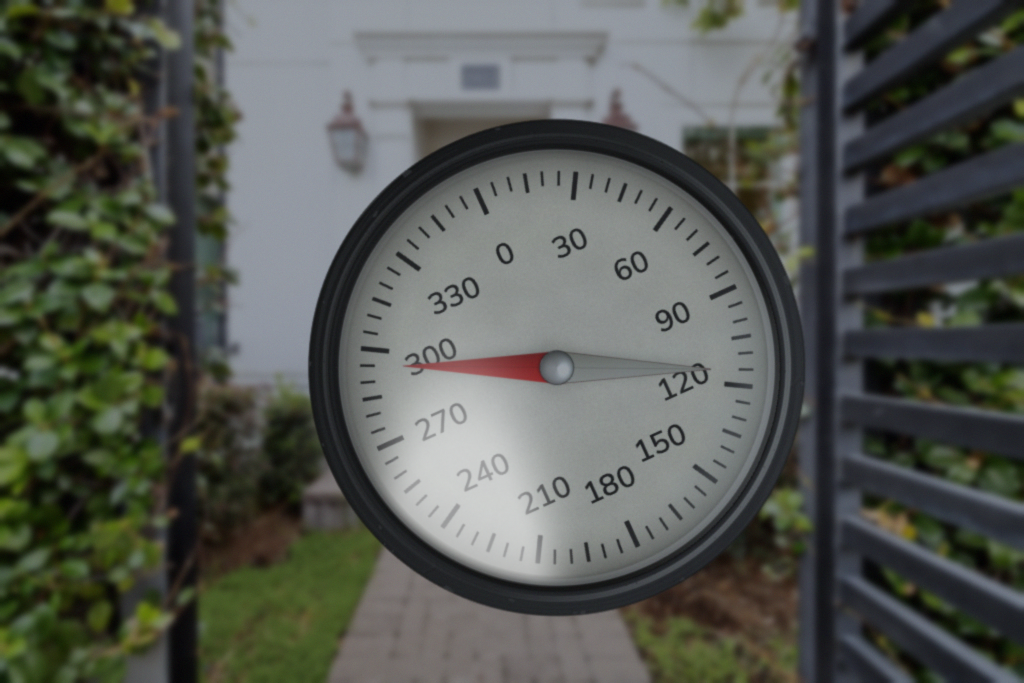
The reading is 295 °
